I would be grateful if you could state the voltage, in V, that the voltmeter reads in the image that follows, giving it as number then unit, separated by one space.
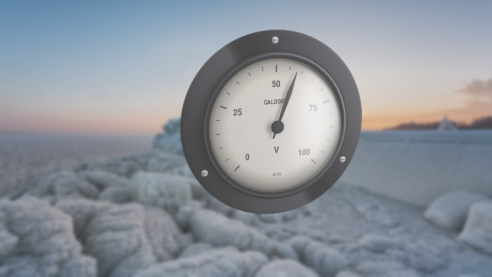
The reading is 57.5 V
